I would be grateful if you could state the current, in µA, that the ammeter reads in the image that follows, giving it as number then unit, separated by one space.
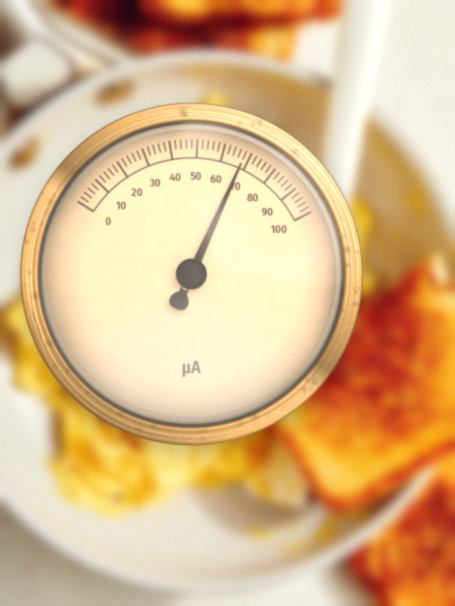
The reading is 68 µA
